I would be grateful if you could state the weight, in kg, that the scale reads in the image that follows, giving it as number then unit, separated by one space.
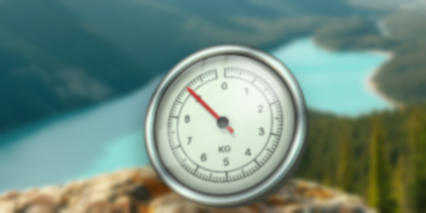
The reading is 9 kg
